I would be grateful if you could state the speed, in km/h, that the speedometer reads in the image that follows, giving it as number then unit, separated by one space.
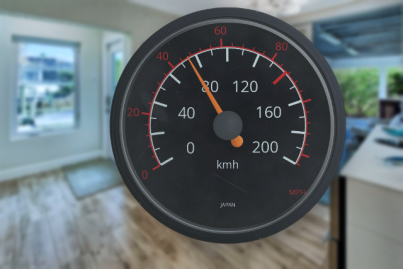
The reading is 75 km/h
